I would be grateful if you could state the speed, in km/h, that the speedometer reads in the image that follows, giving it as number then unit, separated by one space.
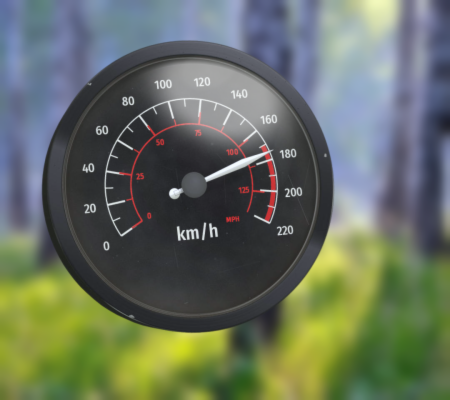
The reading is 175 km/h
